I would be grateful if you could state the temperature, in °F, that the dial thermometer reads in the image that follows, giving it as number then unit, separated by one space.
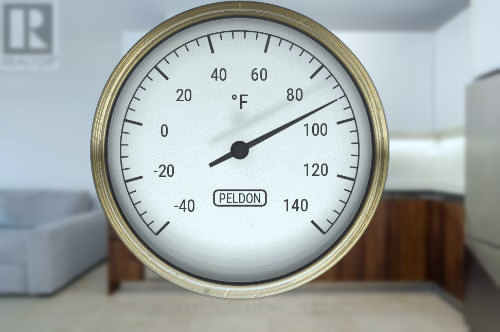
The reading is 92 °F
